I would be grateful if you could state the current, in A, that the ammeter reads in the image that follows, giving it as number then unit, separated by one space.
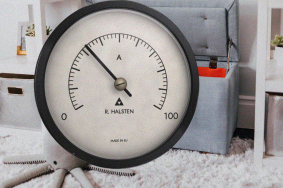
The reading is 32 A
